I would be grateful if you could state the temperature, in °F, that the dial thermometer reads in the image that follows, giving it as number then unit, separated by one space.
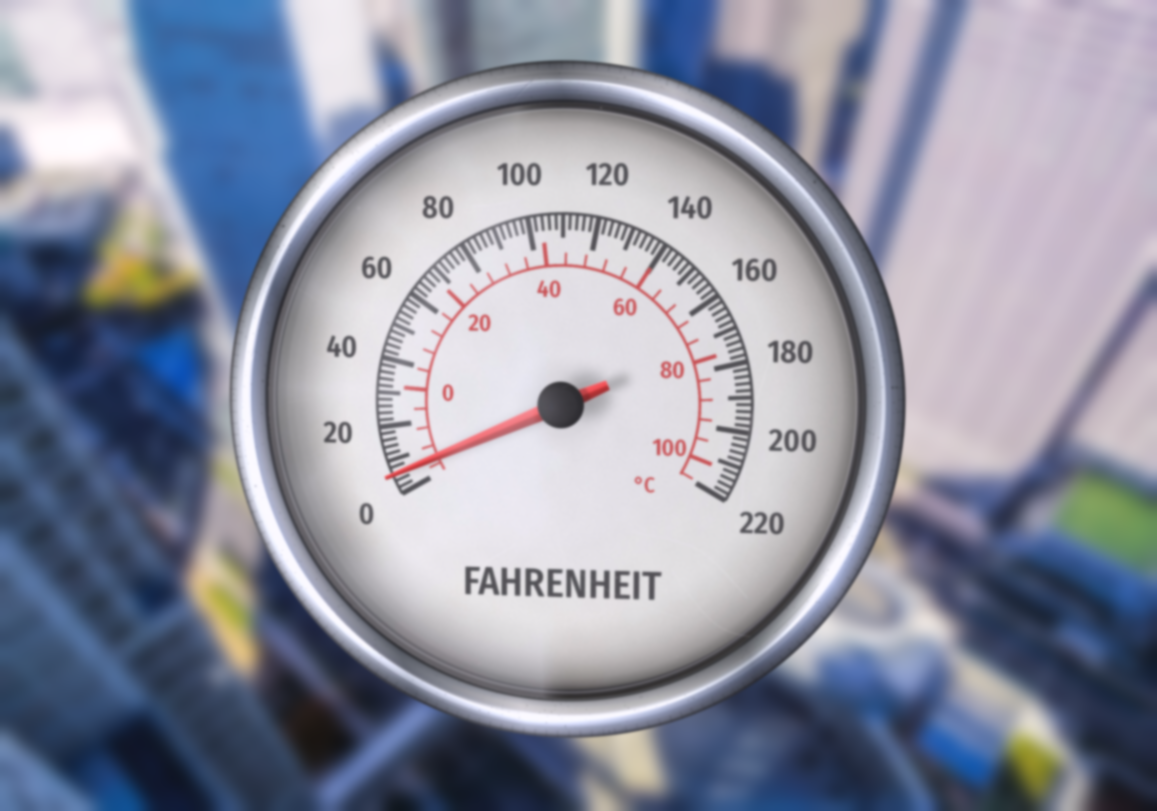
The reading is 6 °F
